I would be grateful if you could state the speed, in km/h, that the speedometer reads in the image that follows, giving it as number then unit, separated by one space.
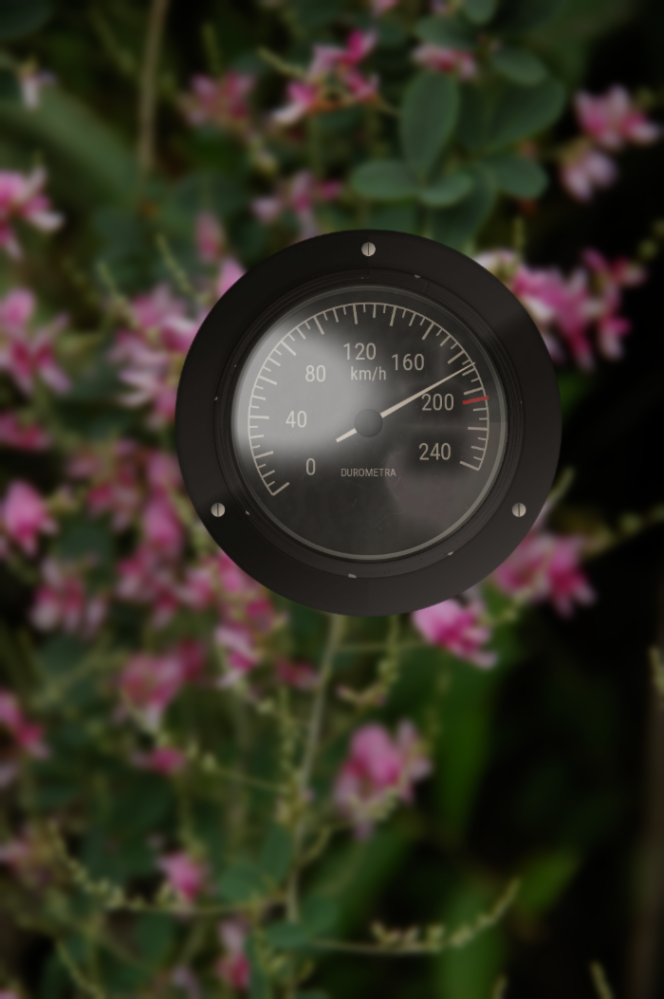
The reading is 187.5 km/h
